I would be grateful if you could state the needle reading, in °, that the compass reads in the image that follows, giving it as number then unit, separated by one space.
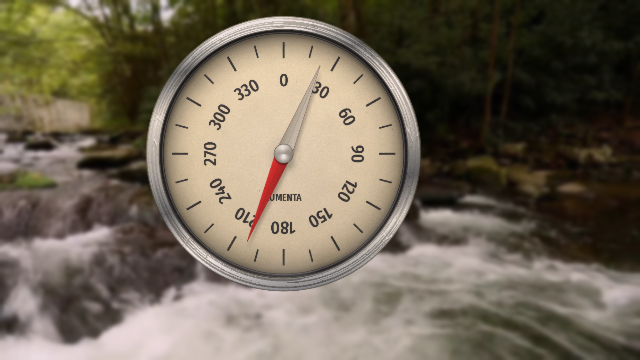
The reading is 202.5 °
